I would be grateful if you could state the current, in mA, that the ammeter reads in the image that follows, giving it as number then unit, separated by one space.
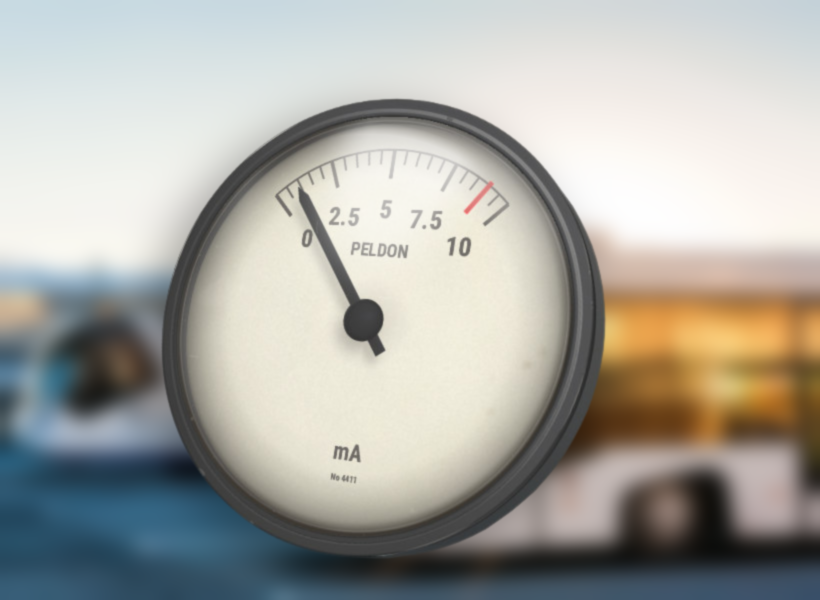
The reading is 1 mA
